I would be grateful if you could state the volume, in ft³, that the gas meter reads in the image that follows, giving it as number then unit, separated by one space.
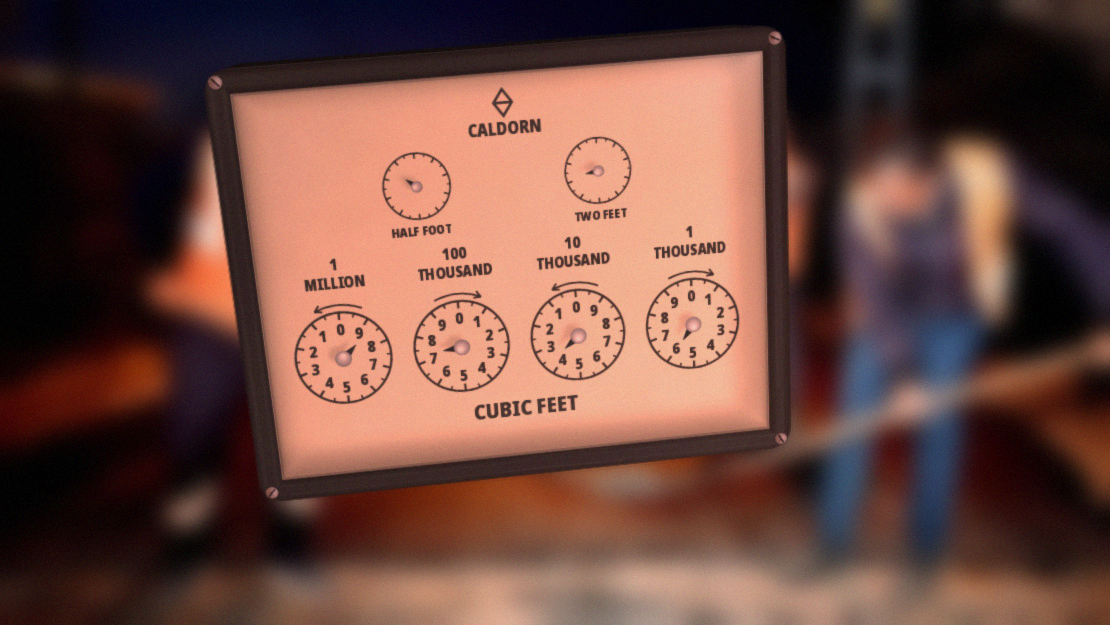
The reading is 873600 ft³
